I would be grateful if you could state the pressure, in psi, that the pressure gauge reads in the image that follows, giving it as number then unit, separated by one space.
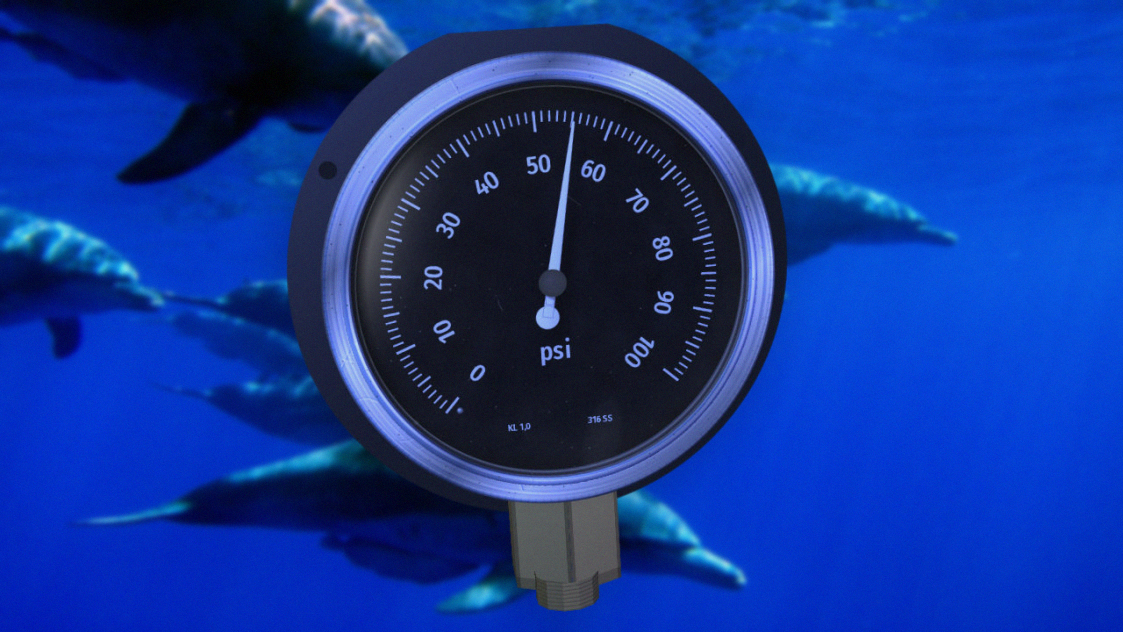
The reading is 55 psi
